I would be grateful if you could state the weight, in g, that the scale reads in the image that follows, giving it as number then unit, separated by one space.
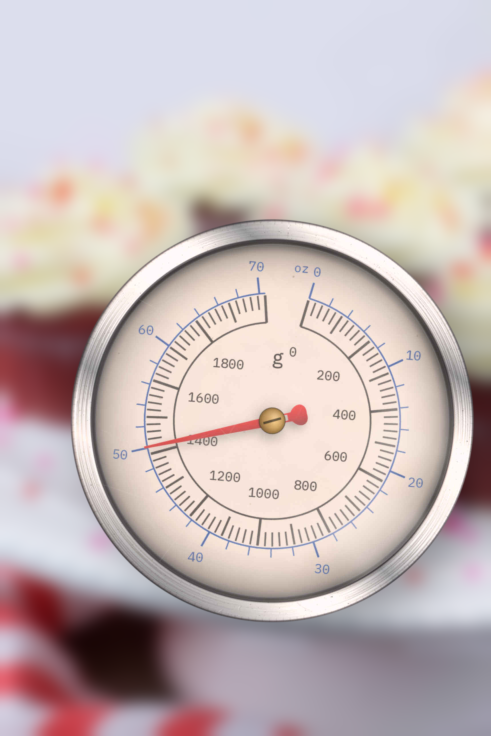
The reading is 1420 g
